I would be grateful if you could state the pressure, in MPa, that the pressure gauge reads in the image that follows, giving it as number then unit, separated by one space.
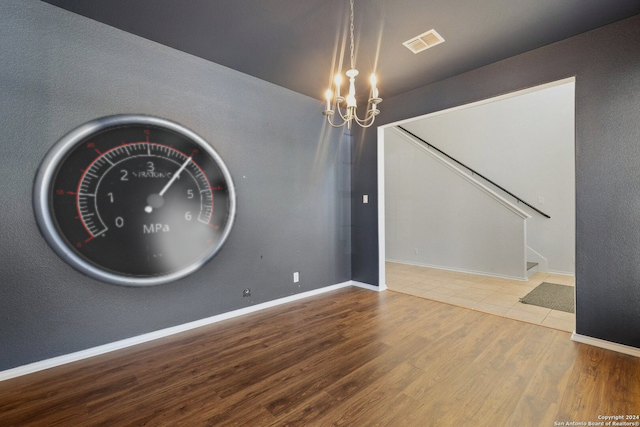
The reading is 4 MPa
